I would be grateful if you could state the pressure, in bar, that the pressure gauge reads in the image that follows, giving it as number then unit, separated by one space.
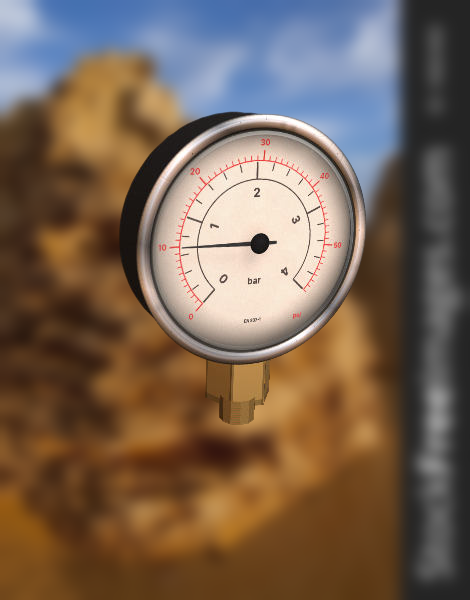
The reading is 0.7 bar
